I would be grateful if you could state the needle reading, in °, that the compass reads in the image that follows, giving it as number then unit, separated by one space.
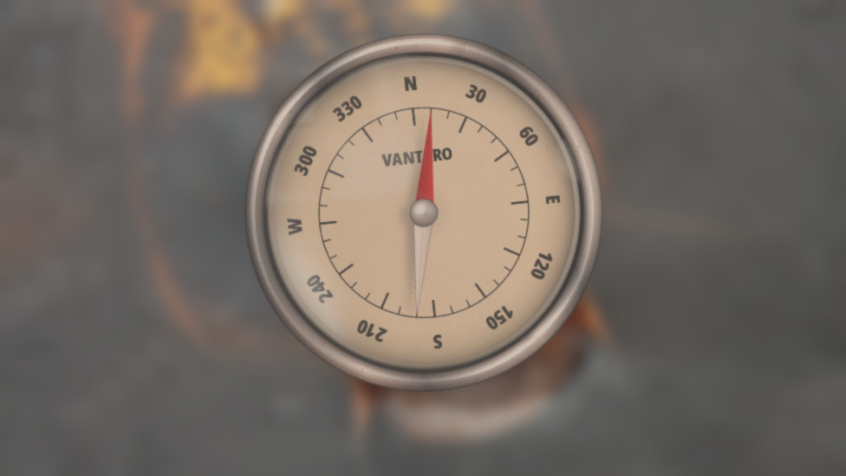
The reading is 10 °
